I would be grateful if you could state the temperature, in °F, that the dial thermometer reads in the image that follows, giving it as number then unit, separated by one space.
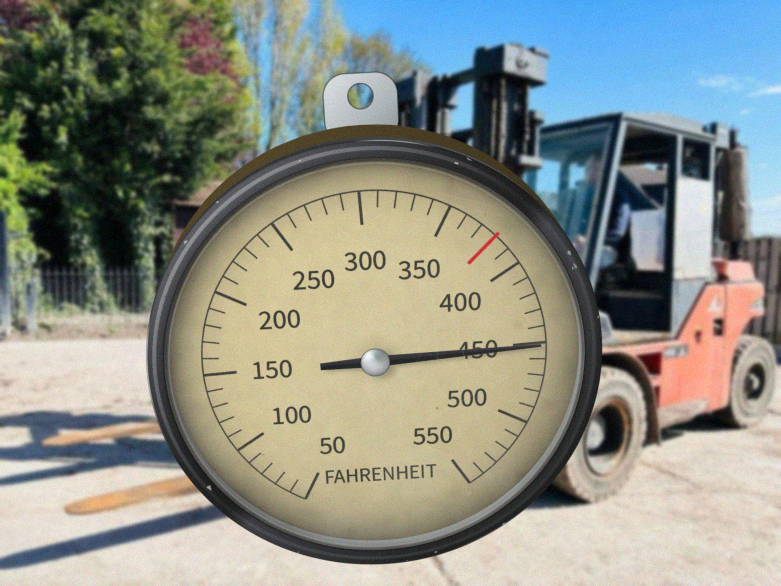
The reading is 450 °F
